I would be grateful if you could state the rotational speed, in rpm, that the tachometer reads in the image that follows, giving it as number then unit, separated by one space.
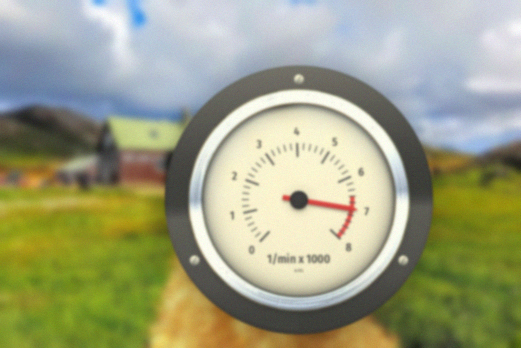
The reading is 7000 rpm
